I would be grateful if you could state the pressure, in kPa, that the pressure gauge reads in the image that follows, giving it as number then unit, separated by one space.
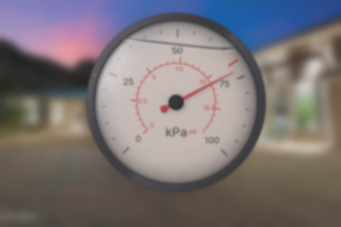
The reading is 72.5 kPa
